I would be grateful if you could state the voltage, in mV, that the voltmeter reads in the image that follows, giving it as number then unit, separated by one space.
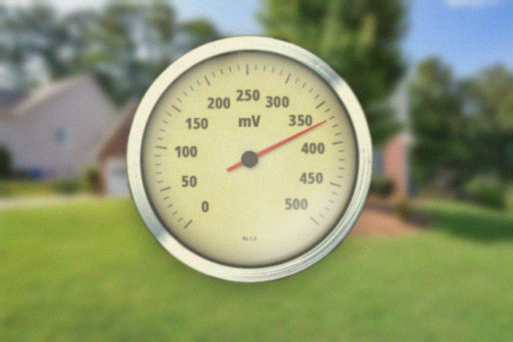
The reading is 370 mV
